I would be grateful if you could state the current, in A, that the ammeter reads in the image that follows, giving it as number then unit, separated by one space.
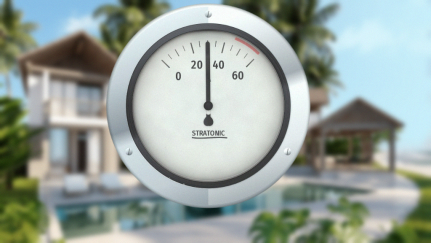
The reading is 30 A
